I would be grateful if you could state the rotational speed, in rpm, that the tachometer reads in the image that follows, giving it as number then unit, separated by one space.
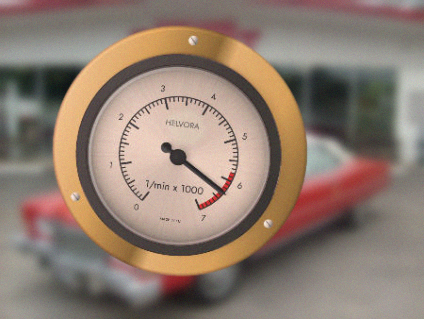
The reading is 6300 rpm
